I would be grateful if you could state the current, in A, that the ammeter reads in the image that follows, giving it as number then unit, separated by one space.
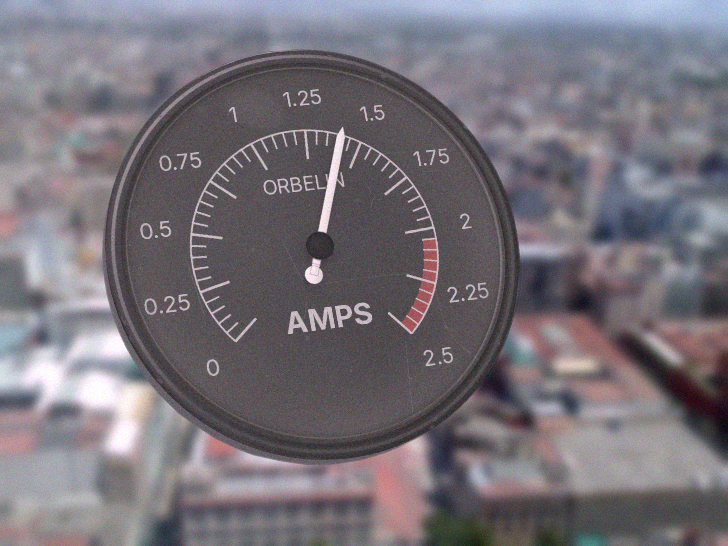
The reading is 1.4 A
